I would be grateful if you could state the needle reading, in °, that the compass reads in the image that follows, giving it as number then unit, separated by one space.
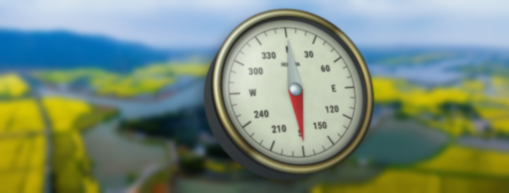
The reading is 180 °
